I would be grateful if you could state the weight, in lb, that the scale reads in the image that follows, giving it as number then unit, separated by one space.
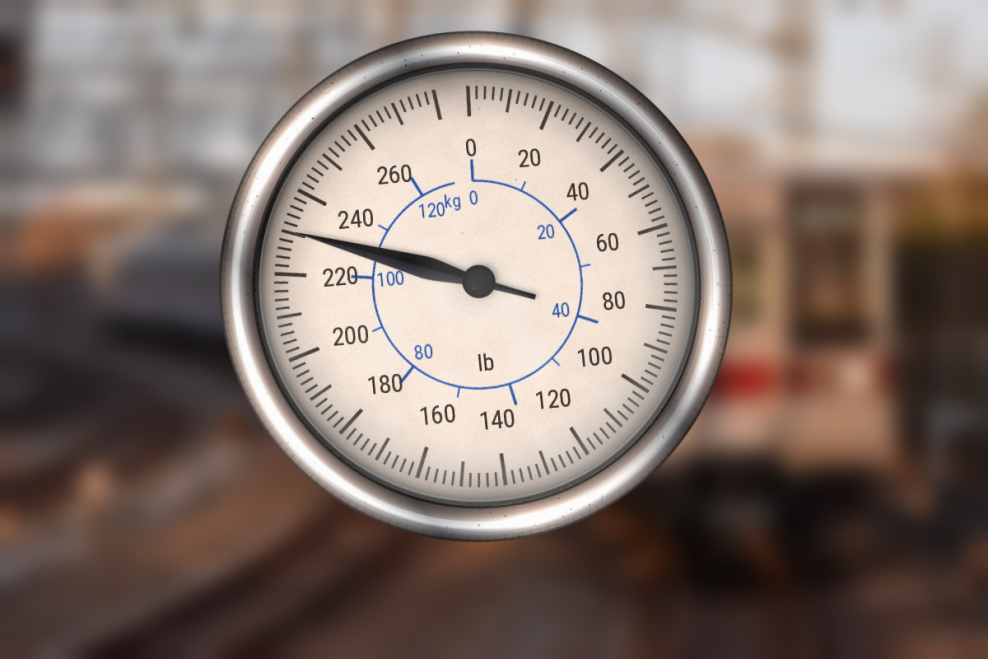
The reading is 230 lb
